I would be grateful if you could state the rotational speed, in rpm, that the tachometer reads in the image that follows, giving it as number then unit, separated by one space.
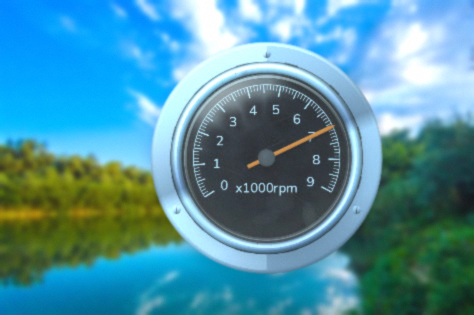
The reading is 7000 rpm
